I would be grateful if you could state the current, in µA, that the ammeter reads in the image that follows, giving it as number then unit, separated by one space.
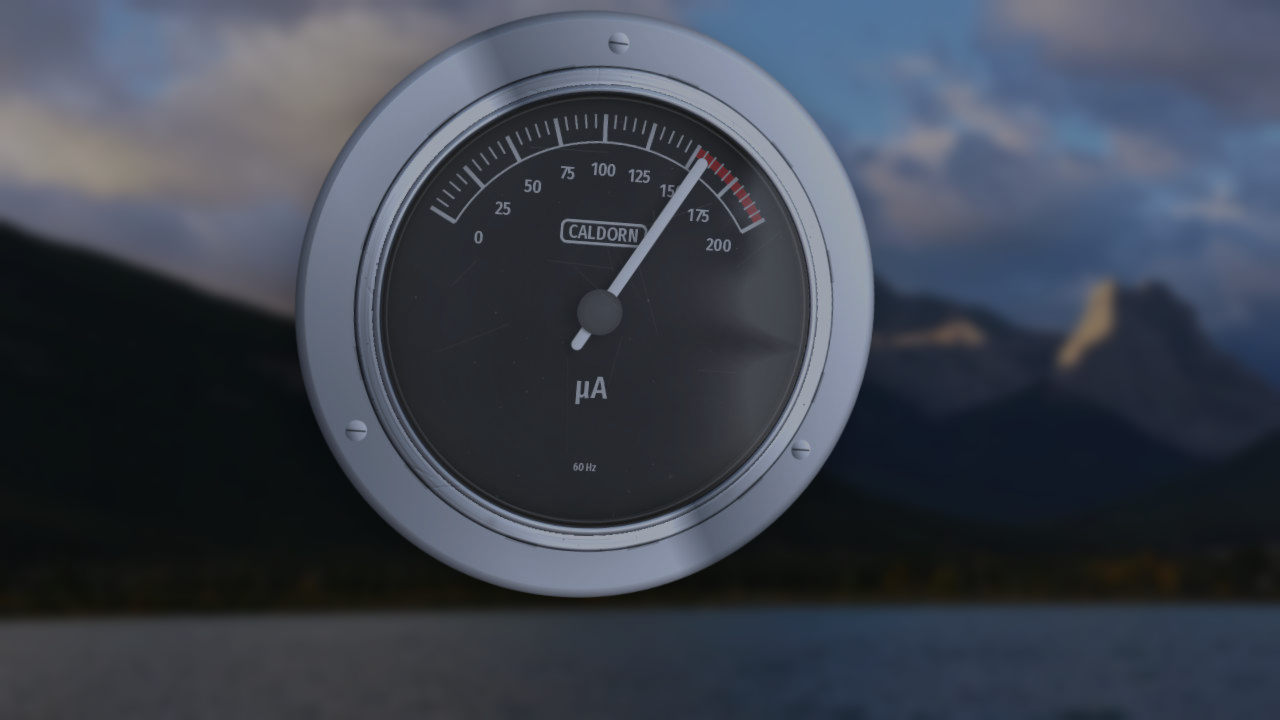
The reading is 155 µA
